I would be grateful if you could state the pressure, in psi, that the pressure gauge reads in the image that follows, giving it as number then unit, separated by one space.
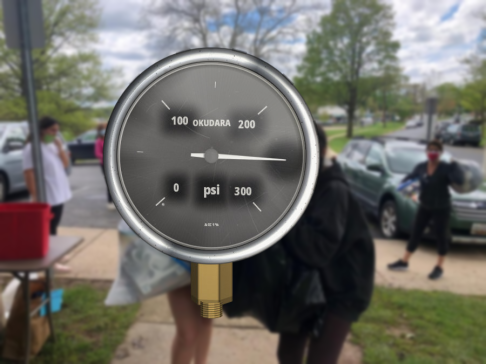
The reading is 250 psi
